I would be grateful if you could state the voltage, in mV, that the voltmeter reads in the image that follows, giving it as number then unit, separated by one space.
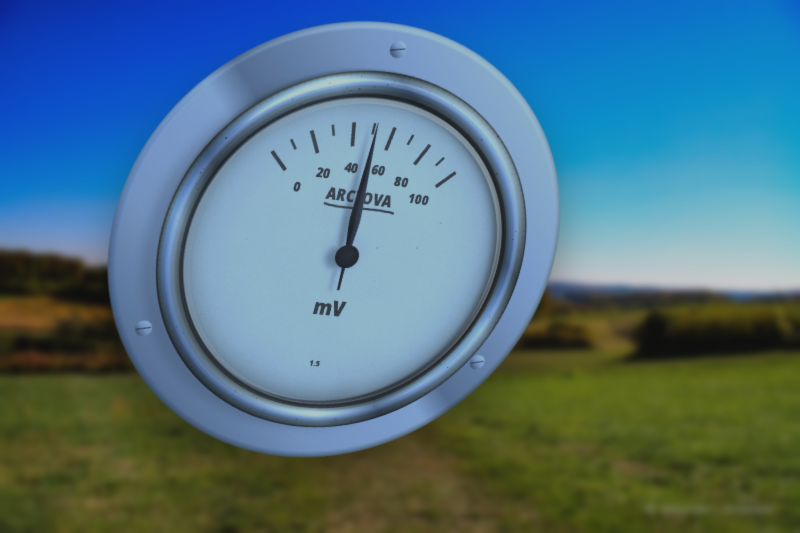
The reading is 50 mV
